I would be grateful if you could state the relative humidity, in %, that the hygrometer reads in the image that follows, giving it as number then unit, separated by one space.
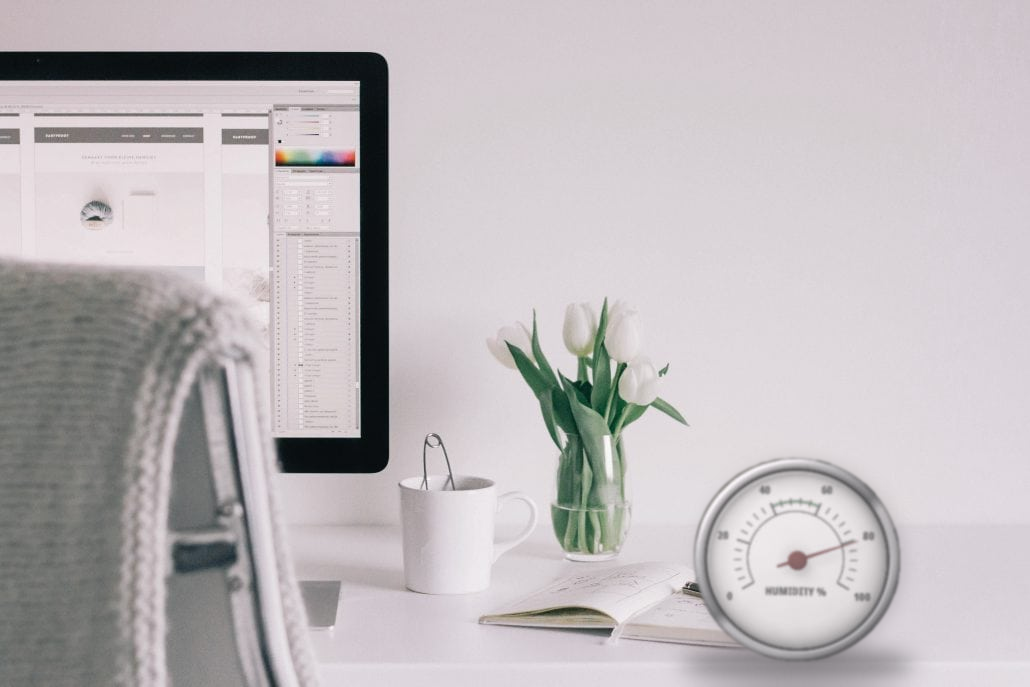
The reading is 80 %
